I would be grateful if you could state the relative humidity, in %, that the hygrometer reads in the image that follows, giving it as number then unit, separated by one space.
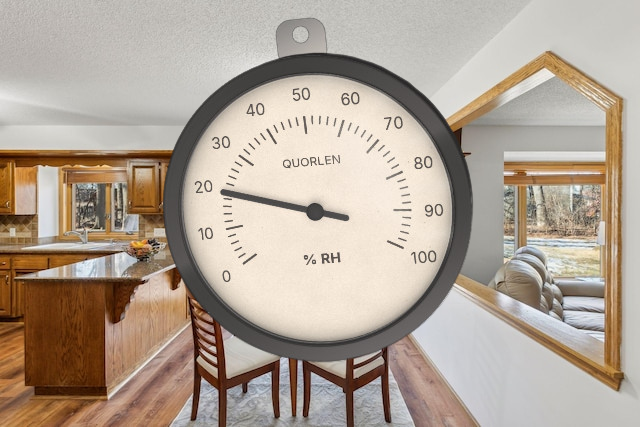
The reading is 20 %
